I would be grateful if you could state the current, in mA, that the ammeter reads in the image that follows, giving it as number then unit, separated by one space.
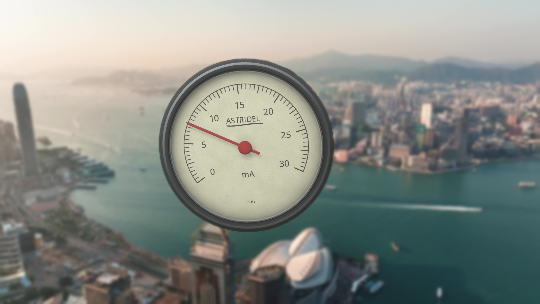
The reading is 7.5 mA
